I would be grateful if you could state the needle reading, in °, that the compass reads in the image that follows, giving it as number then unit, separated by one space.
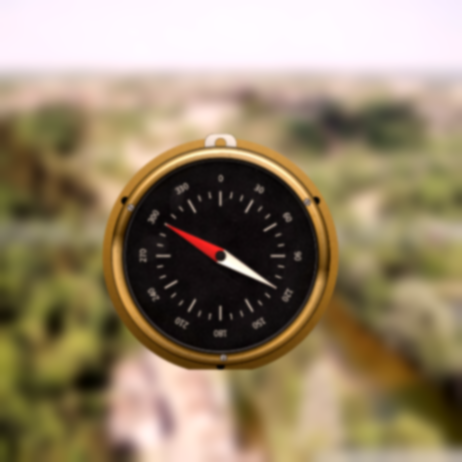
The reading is 300 °
